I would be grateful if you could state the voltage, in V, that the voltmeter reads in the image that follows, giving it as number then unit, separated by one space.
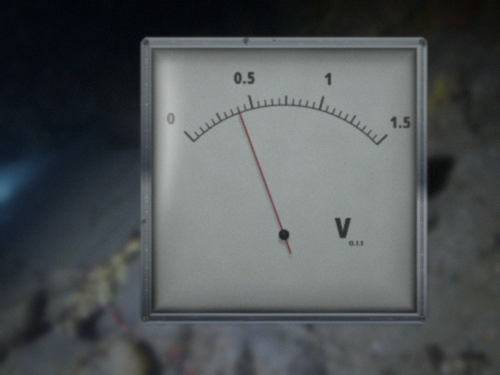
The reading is 0.4 V
